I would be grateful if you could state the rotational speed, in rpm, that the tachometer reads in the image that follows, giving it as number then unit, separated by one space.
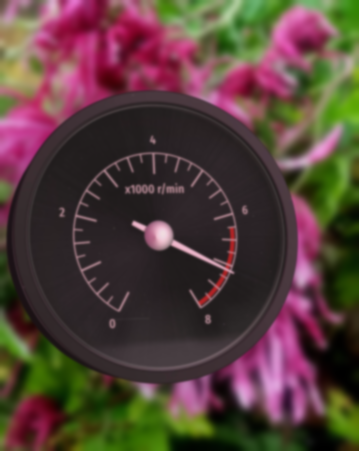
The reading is 7125 rpm
